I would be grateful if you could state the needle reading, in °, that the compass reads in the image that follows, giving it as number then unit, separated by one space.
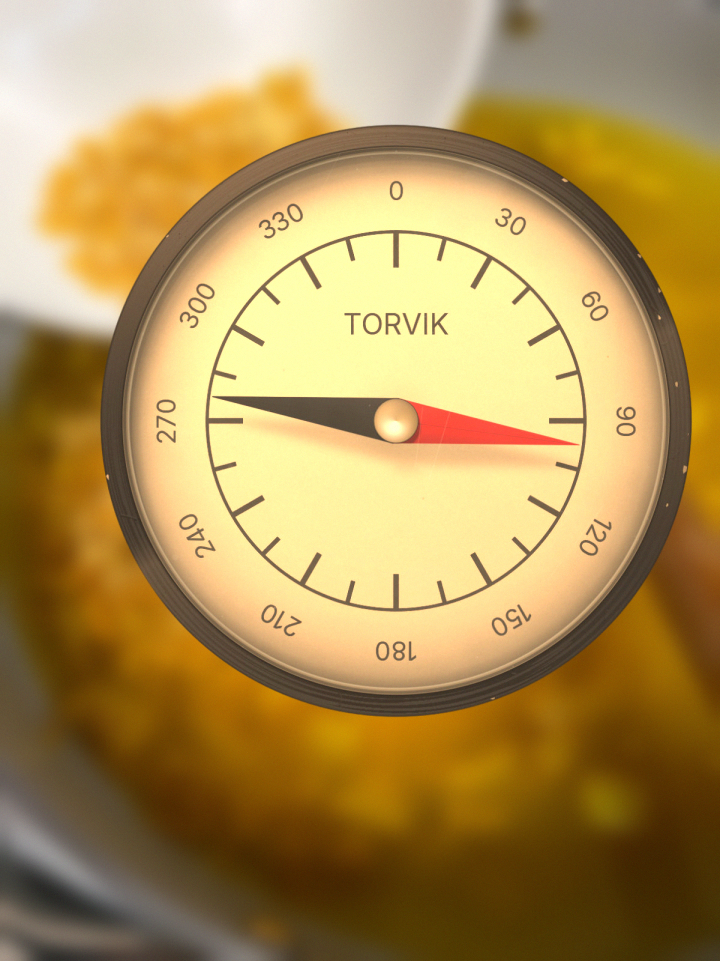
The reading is 97.5 °
